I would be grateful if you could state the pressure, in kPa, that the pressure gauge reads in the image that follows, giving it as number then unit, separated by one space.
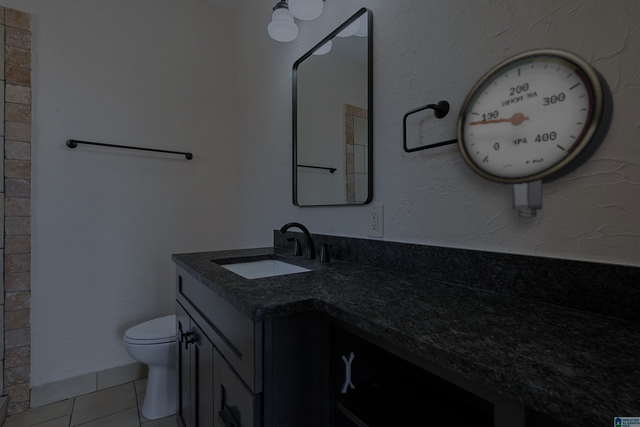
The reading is 80 kPa
